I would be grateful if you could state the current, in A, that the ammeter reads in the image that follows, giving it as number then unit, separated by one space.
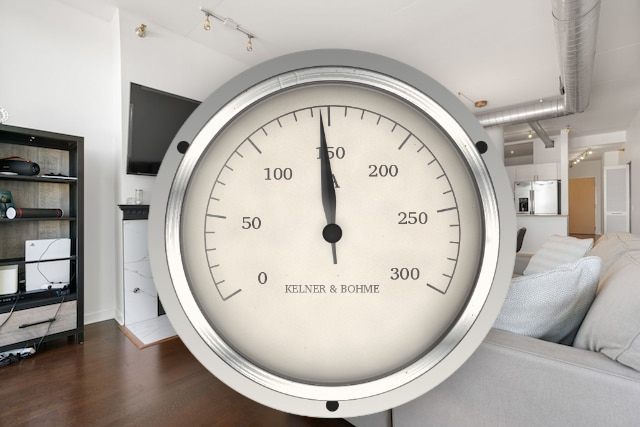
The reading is 145 A
